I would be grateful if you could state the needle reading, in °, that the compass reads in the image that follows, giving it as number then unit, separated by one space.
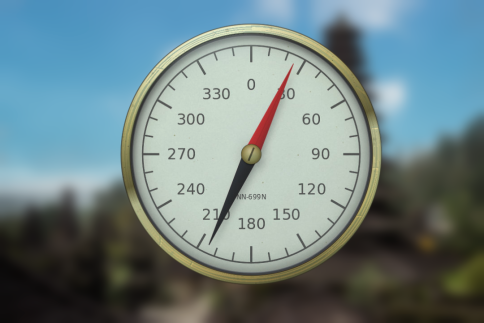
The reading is 25 °
